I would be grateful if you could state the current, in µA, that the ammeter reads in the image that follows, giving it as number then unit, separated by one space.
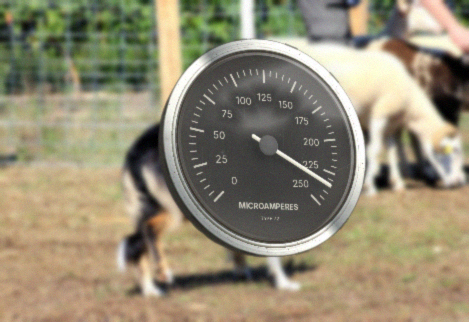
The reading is 235 µA
